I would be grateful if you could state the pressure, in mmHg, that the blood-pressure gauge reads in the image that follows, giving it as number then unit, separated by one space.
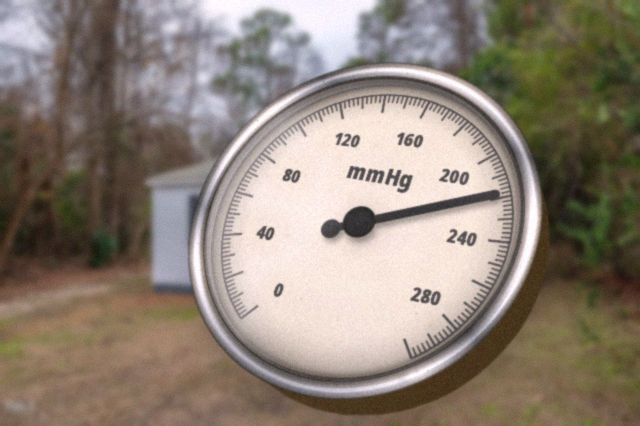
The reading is 220 mmHg
